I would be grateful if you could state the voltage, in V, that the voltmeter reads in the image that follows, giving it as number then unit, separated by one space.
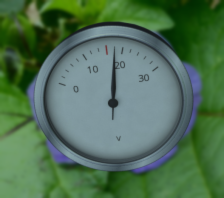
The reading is 18 V
